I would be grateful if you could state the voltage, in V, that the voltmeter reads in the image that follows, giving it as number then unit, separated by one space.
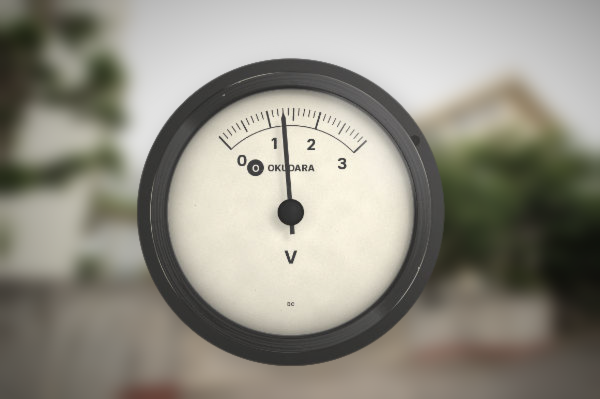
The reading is 1.3 V
